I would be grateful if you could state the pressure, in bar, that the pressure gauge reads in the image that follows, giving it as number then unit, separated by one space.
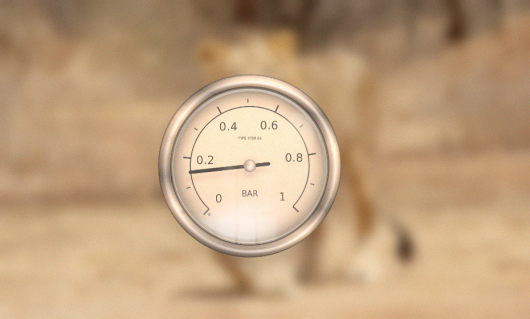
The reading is 0.15 bar
